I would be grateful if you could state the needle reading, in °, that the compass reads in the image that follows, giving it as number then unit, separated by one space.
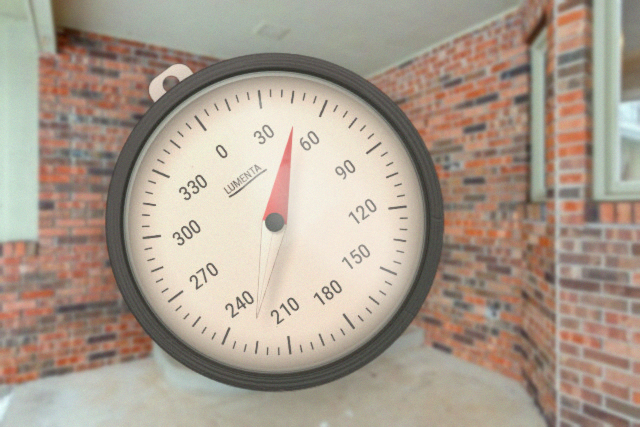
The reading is 47.5 °
